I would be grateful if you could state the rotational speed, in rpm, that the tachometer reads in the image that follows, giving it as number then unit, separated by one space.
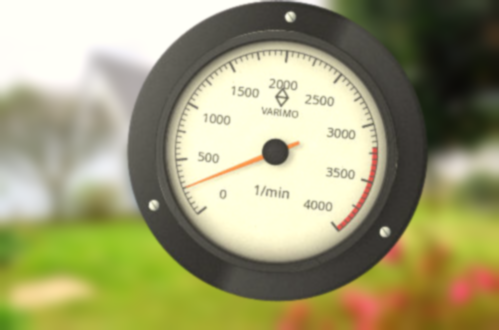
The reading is 250 rpm
